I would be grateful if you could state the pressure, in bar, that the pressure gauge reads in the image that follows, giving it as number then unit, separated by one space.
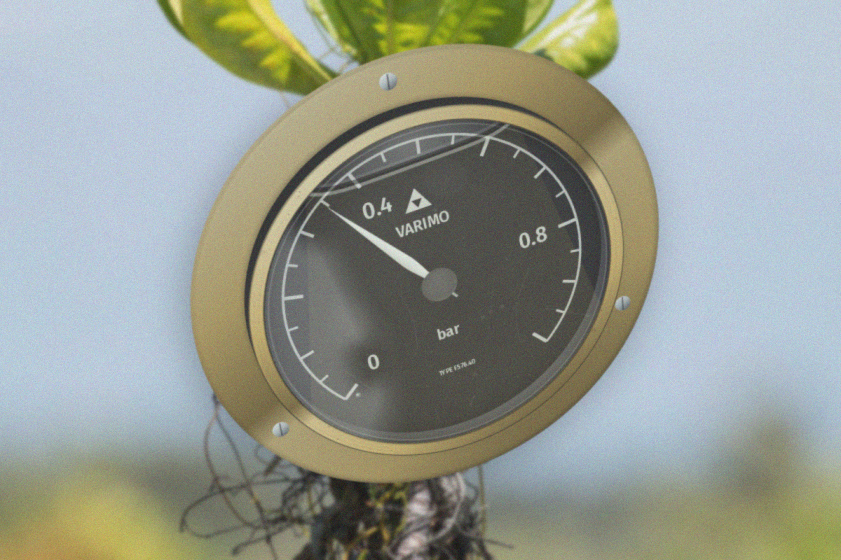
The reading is 0.35 bar
